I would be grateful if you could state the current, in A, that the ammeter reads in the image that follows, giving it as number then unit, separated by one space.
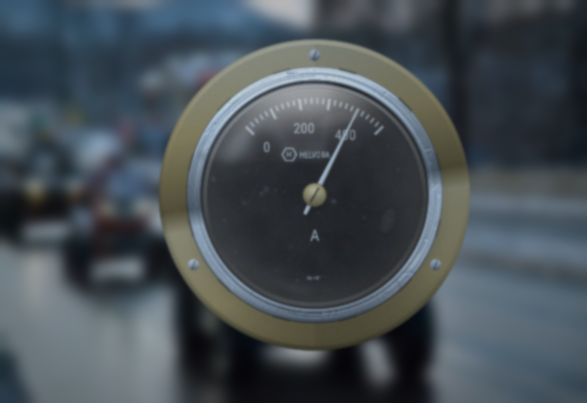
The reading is 400 A
